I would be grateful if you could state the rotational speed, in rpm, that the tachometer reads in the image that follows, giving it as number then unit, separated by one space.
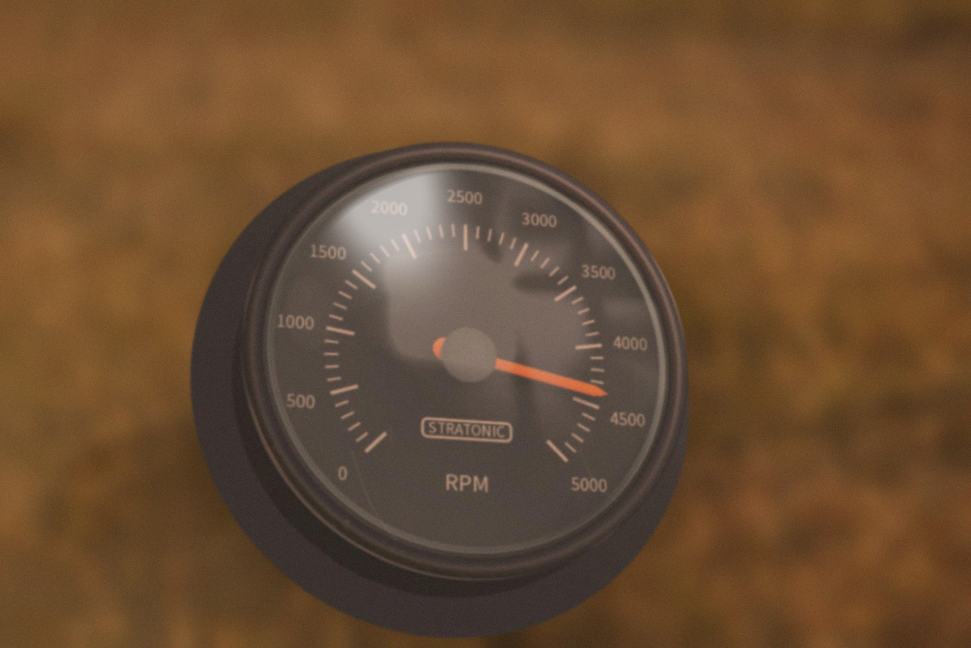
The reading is 4400 rpm
